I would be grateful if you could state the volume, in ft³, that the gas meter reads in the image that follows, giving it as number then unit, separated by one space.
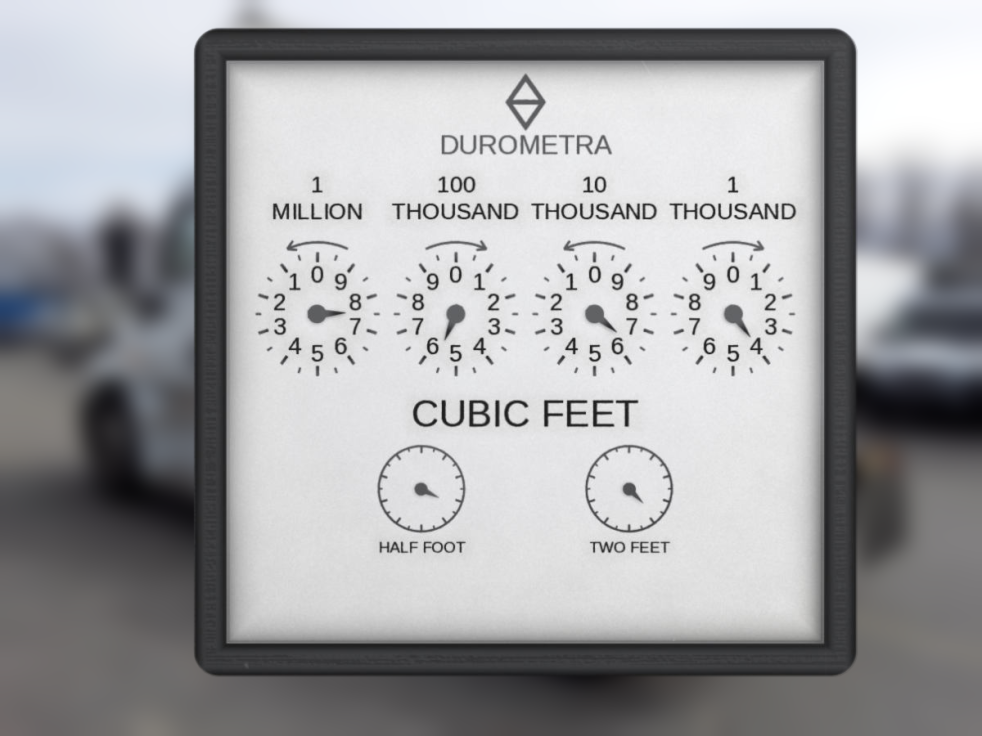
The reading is 756400 ft³
